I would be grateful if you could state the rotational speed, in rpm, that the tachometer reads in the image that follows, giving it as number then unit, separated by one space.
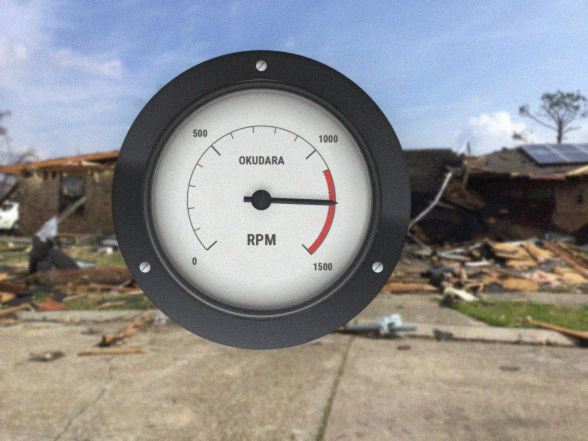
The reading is 1250 rpm
